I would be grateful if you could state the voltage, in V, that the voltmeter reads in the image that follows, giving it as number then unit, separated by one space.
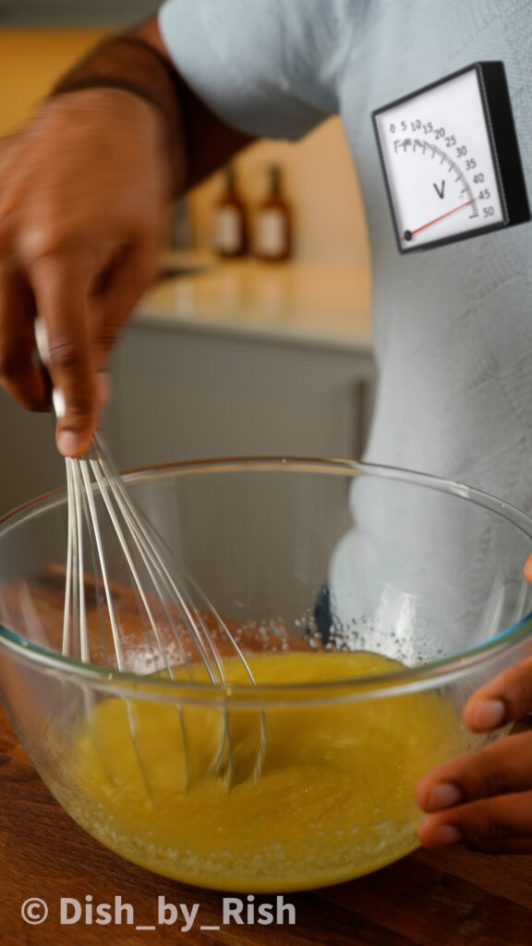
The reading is 45 V
